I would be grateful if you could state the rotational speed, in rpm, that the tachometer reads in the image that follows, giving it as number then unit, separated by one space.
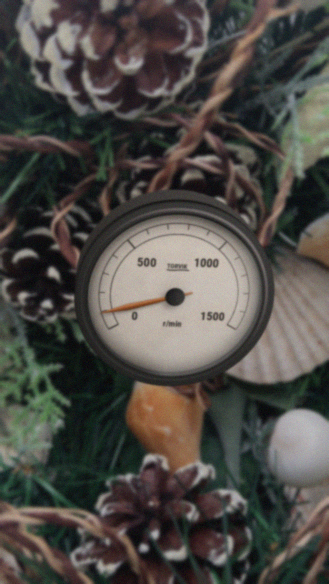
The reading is 100 rpm
